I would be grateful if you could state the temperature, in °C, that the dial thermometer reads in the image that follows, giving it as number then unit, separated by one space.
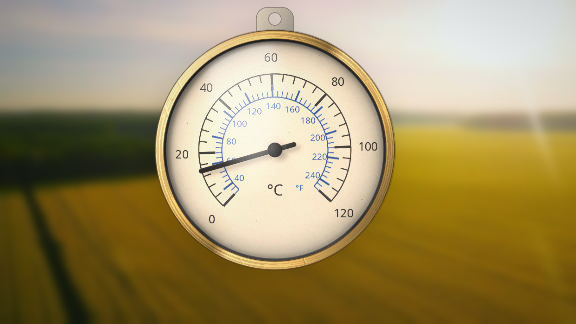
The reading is 14 °C
